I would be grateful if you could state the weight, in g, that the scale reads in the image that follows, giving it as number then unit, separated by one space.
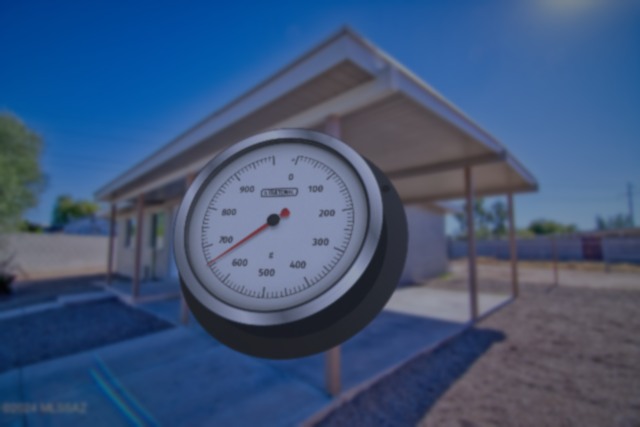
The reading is 650 g
